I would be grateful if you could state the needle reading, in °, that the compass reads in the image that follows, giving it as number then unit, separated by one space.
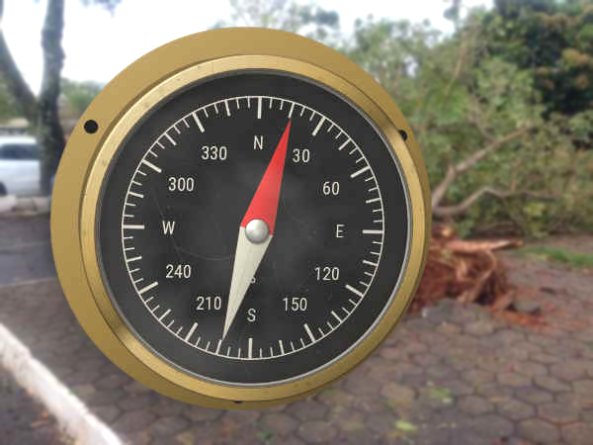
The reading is 15 °
